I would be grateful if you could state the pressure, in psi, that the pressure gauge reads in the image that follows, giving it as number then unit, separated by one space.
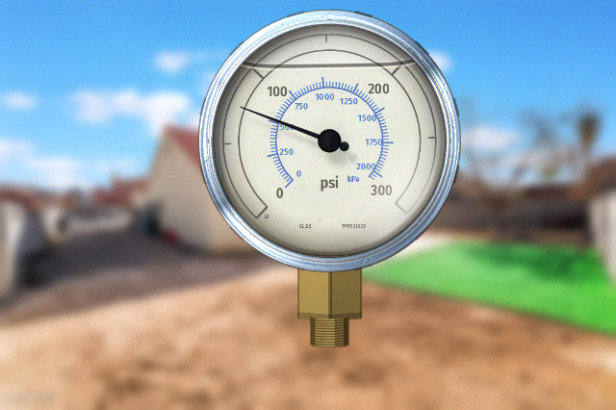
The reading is 75 psi
